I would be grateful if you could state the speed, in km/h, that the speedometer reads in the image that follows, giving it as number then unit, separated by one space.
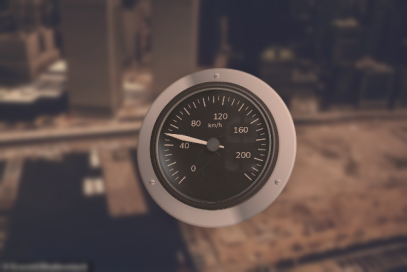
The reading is 50 km/h
